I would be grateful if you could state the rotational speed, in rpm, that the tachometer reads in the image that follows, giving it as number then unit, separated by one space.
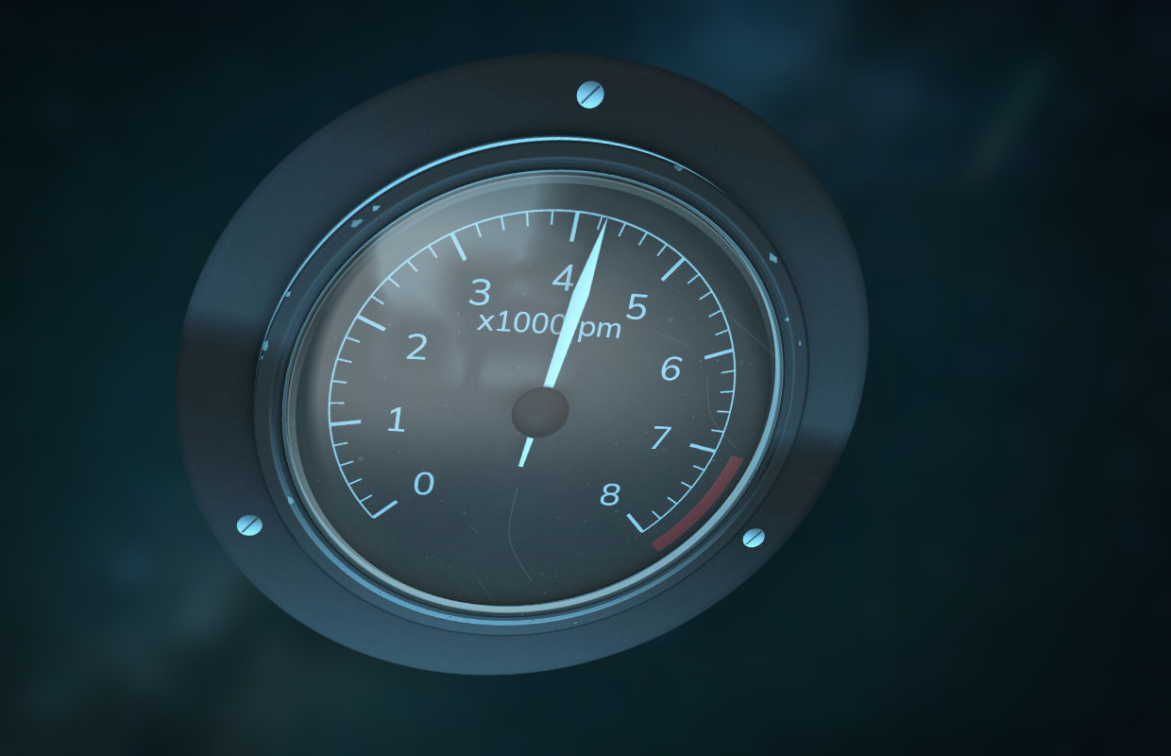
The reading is 4200 rpm
